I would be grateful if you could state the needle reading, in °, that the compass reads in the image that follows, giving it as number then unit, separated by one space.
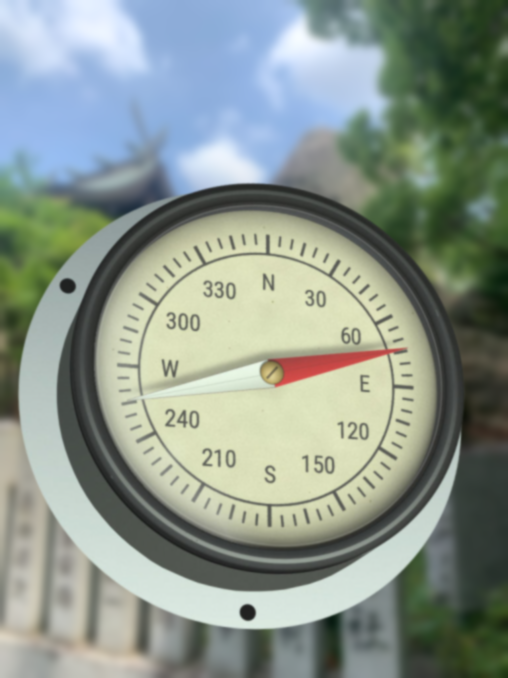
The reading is 75 °
